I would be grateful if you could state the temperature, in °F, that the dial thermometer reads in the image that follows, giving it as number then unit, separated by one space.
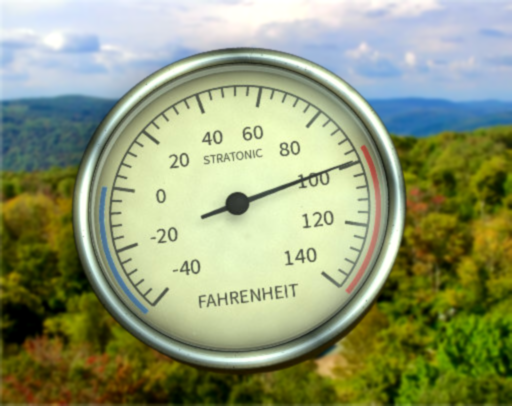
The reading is 100 °F
